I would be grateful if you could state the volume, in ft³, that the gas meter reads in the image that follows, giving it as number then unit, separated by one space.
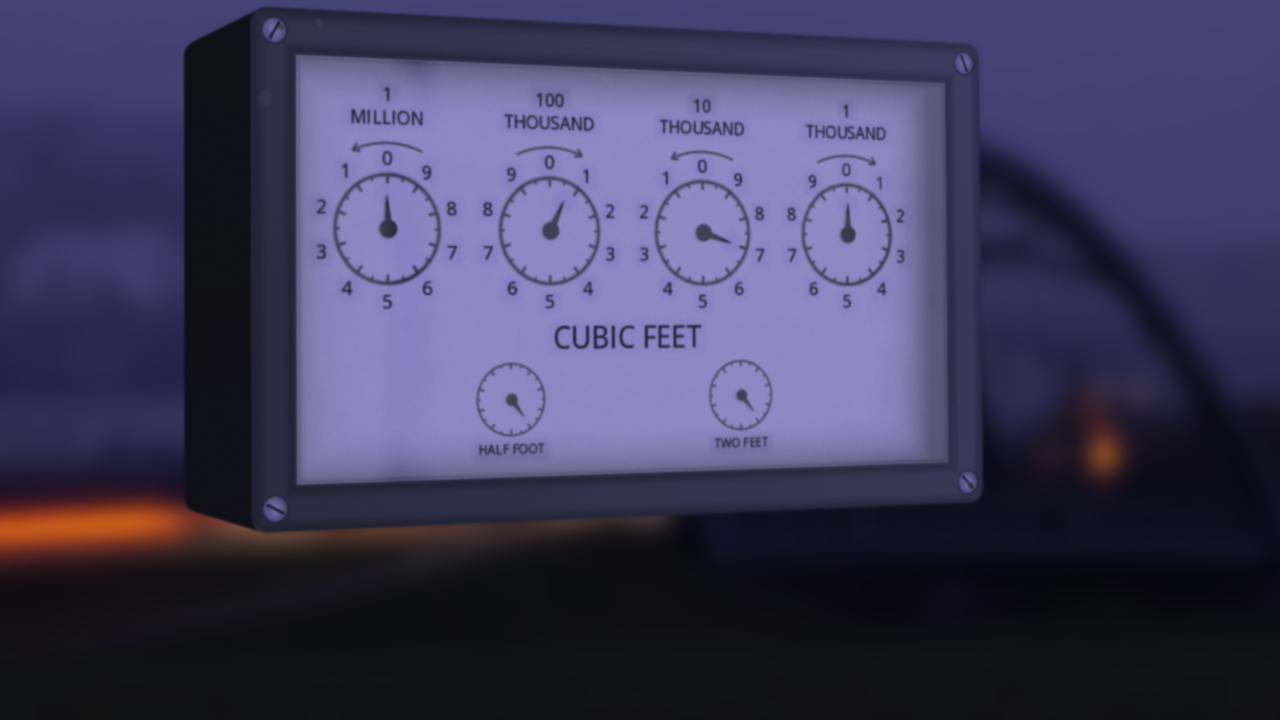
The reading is 7000 ft³
